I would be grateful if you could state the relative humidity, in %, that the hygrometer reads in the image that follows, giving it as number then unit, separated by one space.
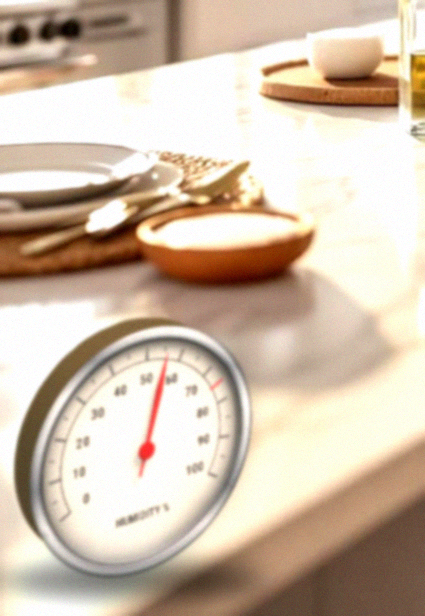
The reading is 55 %
